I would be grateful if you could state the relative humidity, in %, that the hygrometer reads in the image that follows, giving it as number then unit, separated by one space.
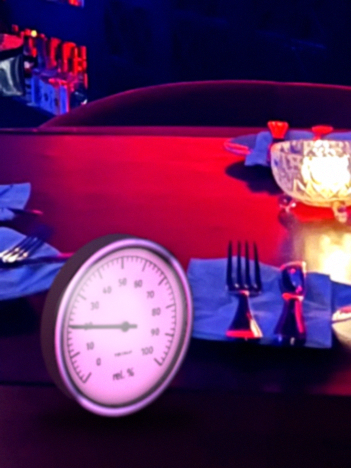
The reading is 20 %
